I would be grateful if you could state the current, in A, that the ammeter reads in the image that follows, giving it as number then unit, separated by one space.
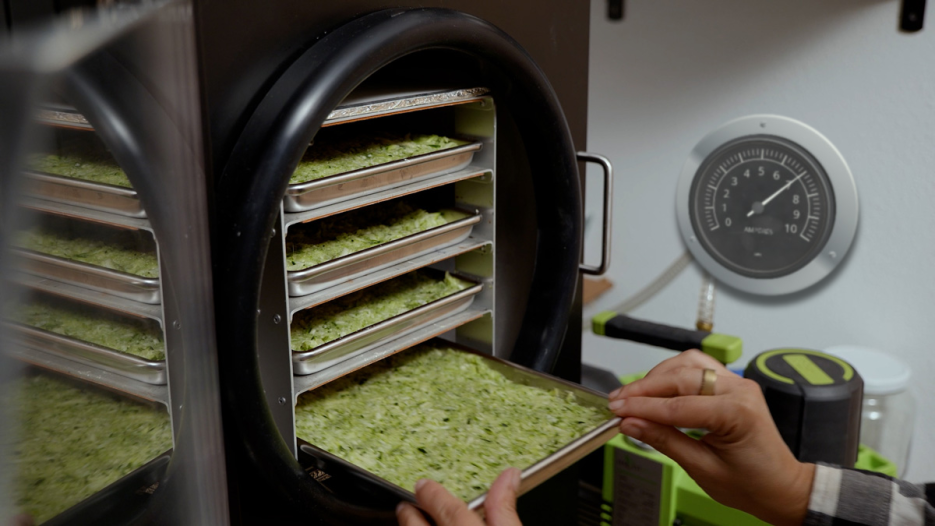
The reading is 7 A
